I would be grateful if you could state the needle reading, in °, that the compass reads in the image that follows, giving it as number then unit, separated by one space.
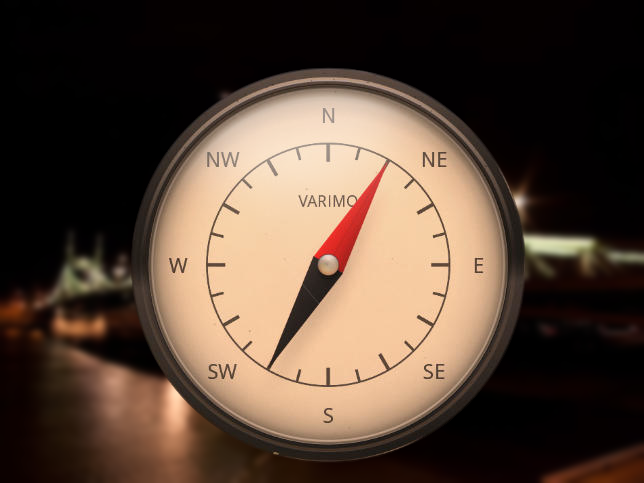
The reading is 30 °
